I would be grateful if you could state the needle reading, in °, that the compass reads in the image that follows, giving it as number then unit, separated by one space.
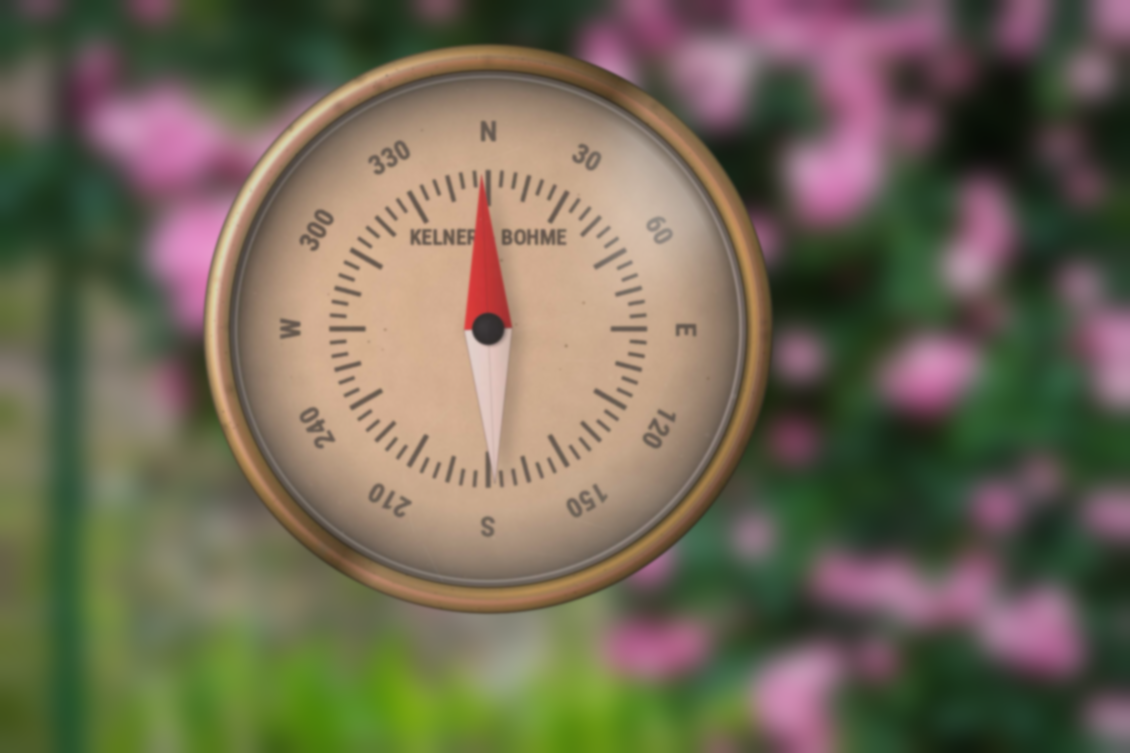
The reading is 357.5 °
